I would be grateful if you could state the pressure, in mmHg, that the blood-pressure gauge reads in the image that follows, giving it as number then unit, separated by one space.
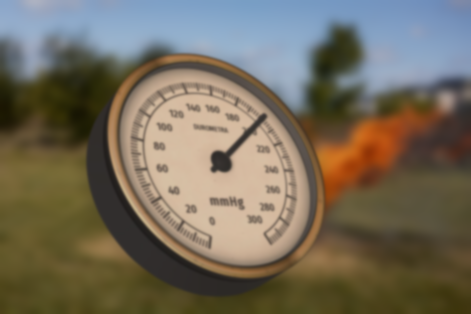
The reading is 200 mmHg
